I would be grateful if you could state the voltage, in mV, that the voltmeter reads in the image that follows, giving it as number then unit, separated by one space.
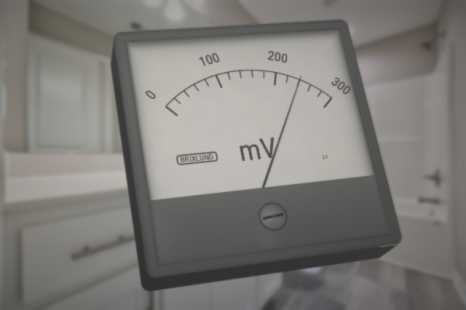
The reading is 240 mV
